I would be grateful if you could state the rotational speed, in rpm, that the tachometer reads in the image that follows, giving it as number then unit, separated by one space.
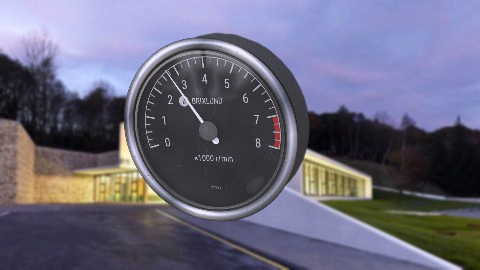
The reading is 2750 rpm
